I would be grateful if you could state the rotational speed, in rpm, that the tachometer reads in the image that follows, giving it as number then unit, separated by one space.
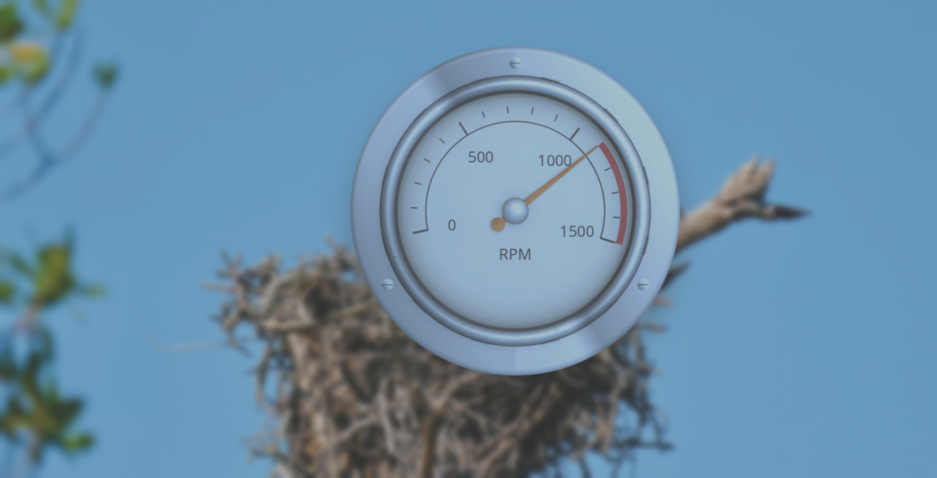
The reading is 1100 rpm
